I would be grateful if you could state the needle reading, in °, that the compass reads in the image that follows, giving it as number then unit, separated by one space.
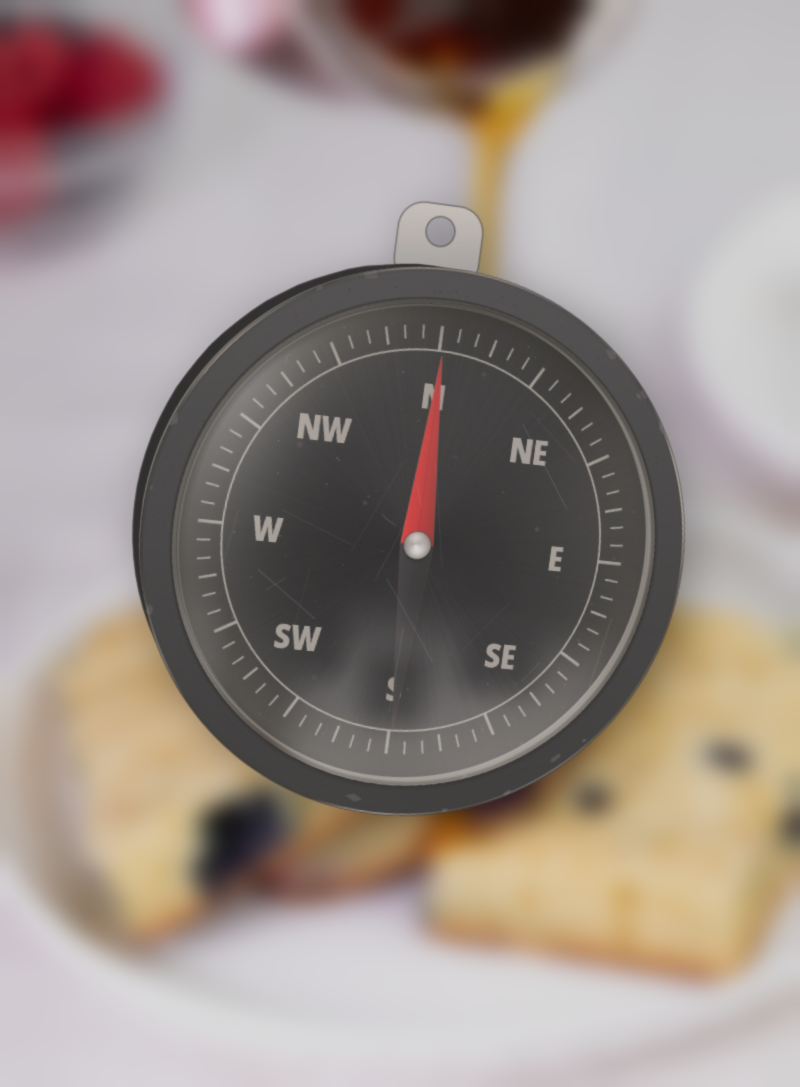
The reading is 0 °
